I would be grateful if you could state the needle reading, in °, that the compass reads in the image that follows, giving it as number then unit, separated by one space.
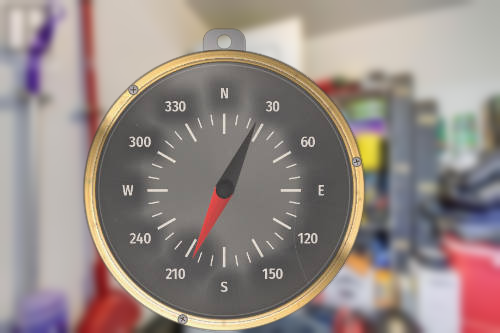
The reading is 205 °
